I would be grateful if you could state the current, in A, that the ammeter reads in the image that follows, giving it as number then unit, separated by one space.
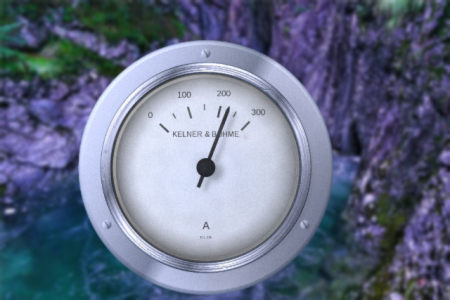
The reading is 225 A
